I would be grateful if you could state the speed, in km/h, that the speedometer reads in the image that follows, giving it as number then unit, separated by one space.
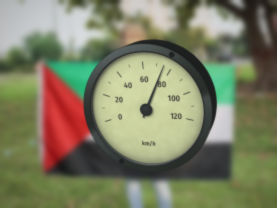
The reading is 75 km/h
